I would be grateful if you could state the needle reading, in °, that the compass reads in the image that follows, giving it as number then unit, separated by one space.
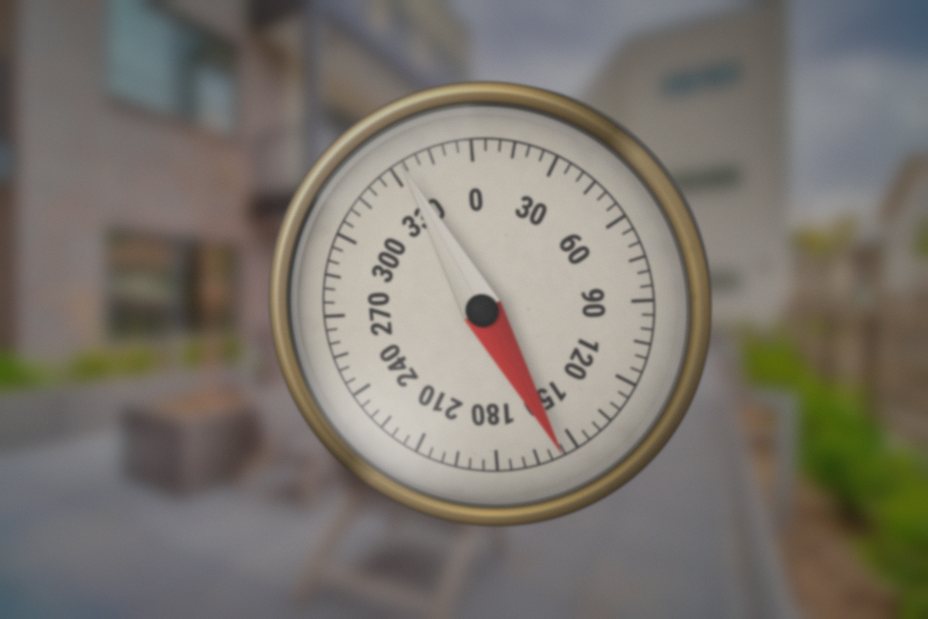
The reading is 155 °
